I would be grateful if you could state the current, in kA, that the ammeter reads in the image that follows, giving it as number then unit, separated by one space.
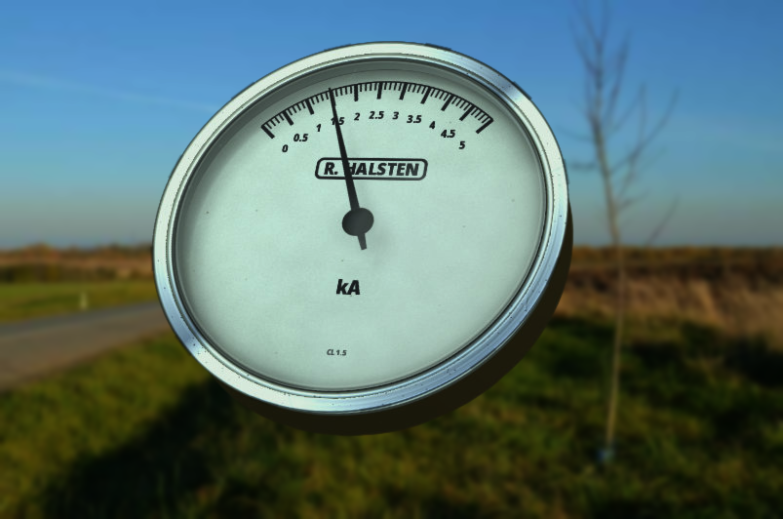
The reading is 1.5 kA
